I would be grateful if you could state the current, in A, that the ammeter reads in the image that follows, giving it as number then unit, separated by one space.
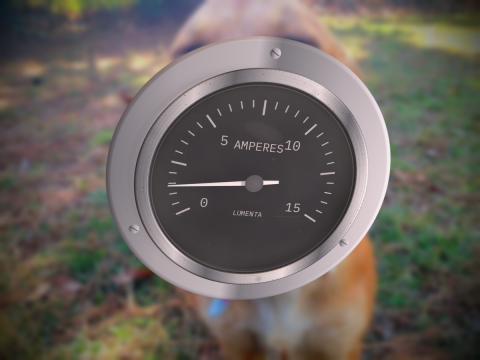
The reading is 1.5 A
